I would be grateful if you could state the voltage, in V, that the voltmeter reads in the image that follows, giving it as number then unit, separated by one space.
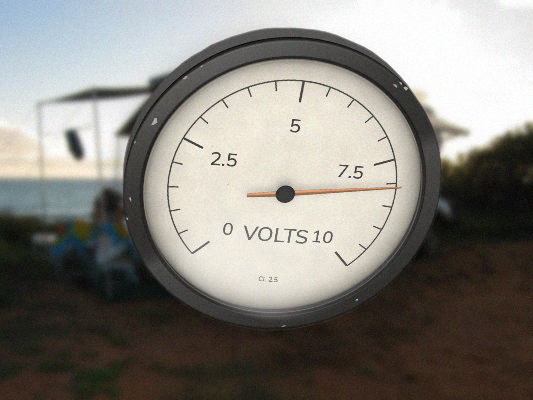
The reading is 8 V
